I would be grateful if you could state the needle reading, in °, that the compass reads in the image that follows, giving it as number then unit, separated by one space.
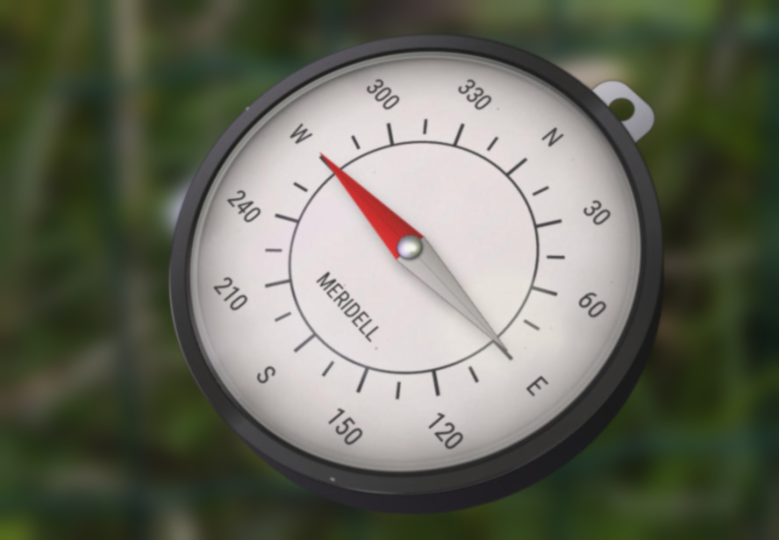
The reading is 270 °
